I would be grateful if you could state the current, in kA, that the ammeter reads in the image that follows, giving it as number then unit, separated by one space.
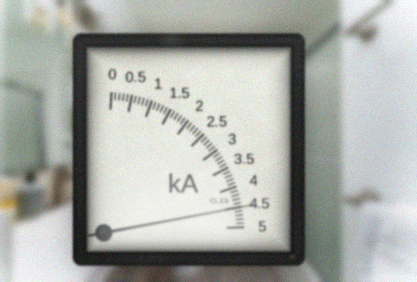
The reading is 4.5 kA
